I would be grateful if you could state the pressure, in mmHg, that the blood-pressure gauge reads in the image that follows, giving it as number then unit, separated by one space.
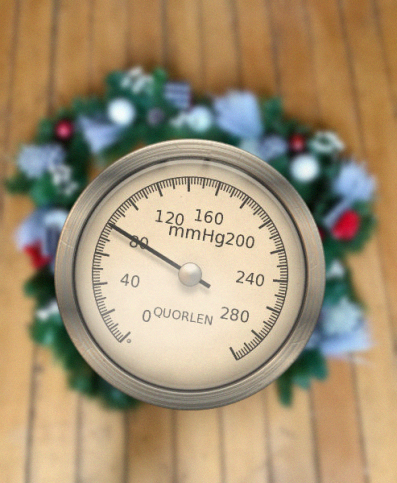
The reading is 80 mmHg
